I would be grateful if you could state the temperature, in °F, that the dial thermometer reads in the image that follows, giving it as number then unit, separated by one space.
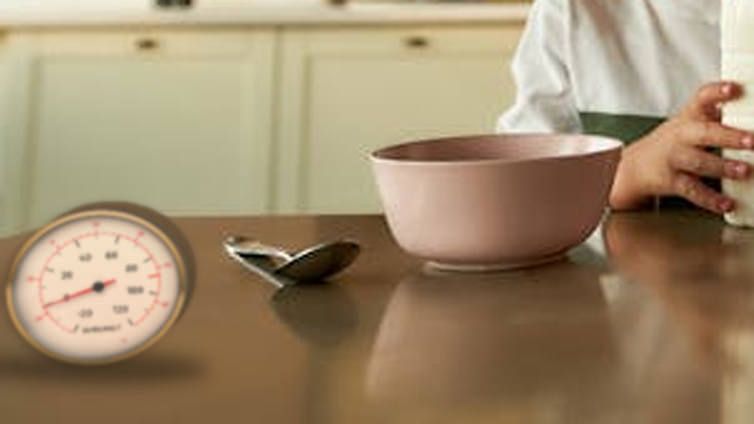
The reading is 0 °F
